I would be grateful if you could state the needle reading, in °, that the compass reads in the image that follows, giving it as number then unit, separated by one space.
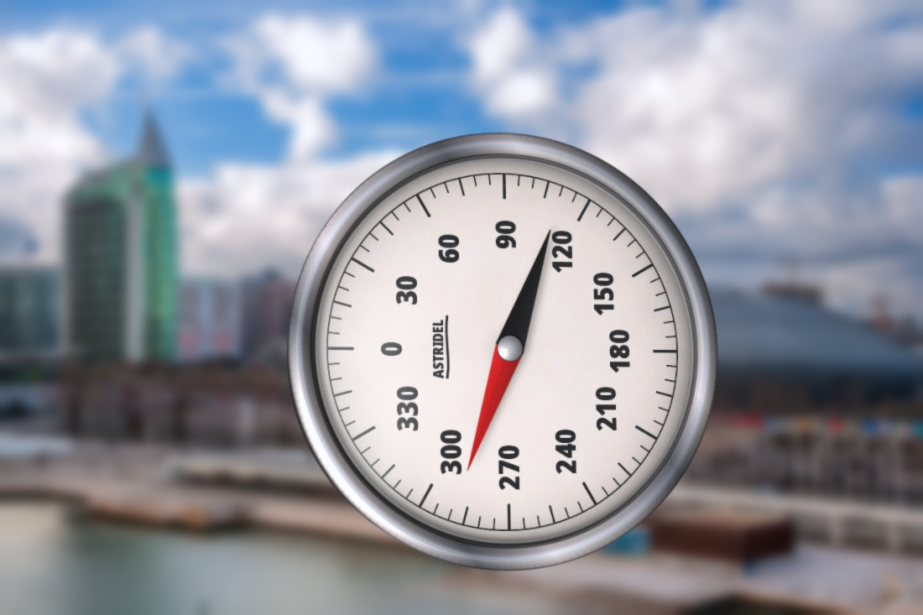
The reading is 290 °
